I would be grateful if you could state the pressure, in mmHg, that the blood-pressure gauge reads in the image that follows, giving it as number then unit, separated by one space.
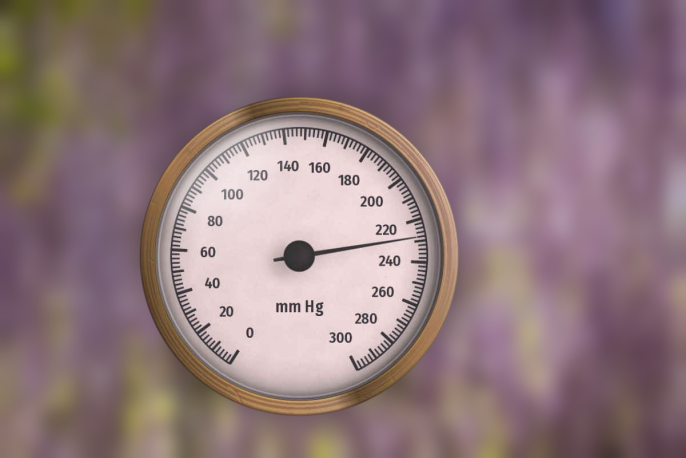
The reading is 228 mmHg
